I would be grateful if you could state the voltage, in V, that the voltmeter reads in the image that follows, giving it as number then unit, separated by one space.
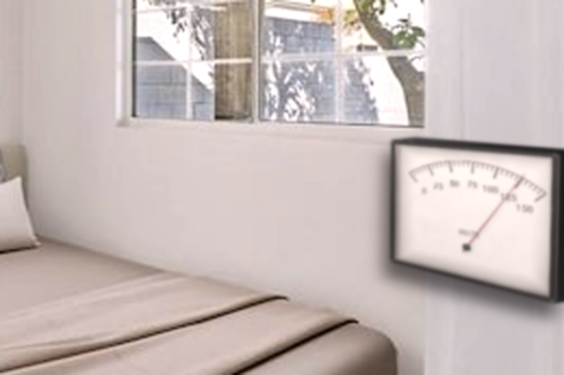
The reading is 125 V
